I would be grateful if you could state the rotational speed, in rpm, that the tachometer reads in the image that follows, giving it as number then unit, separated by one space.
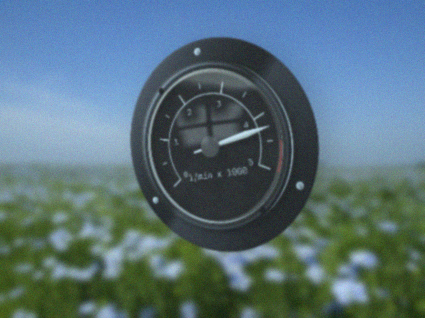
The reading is 4250 rpm
